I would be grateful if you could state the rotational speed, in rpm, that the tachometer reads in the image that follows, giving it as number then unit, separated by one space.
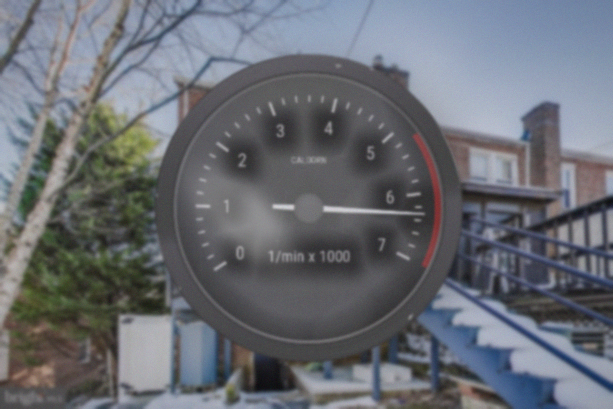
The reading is 6300 rpm
